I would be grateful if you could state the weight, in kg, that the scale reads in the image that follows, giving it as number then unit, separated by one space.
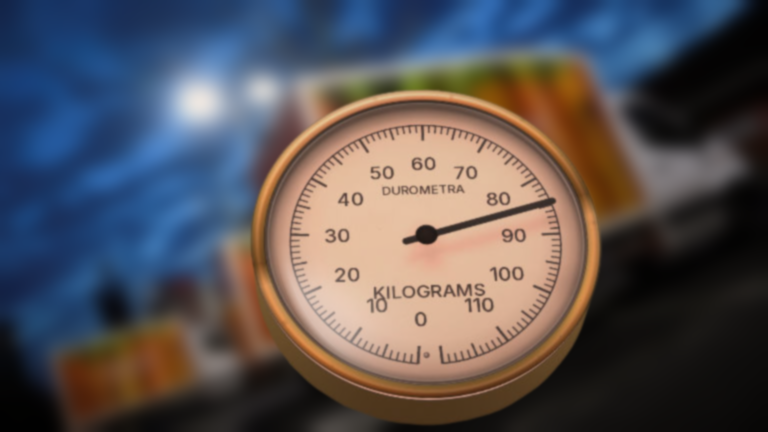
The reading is 85 kg
